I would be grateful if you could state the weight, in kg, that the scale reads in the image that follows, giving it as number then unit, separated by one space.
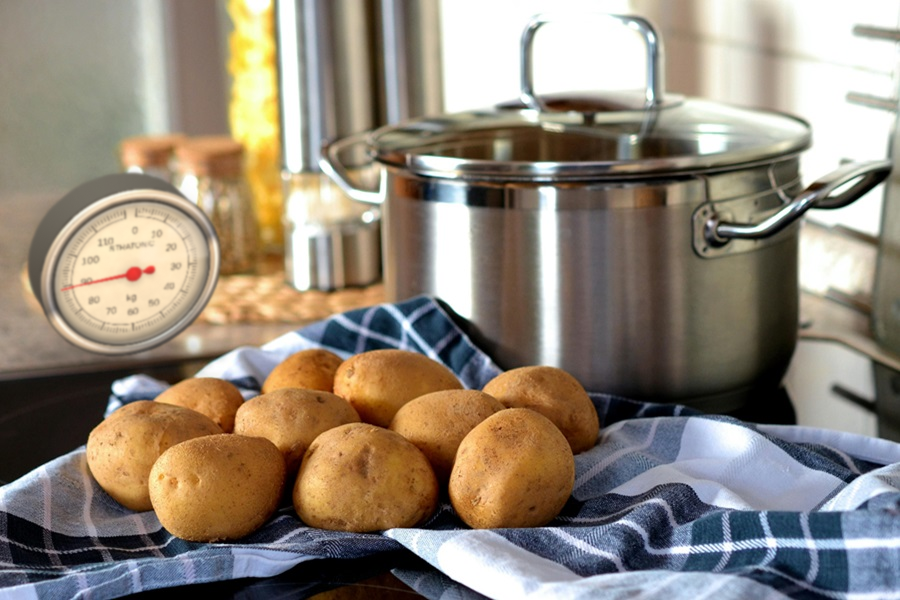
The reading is 90 kg
